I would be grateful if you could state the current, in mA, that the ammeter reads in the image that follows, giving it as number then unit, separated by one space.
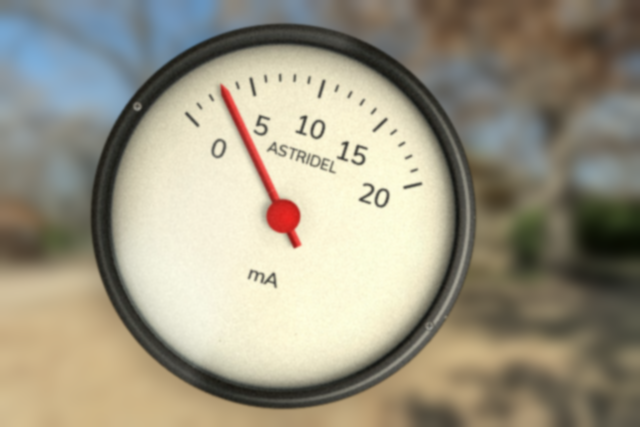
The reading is 3 mA
